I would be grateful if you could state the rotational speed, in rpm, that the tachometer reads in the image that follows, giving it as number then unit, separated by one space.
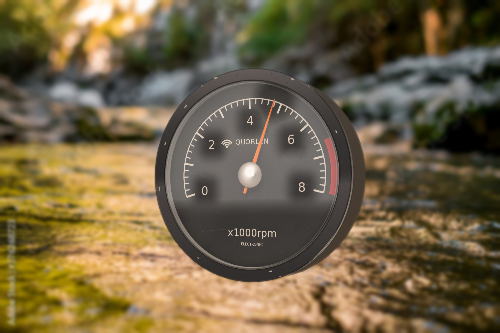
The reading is 4800 rpm
